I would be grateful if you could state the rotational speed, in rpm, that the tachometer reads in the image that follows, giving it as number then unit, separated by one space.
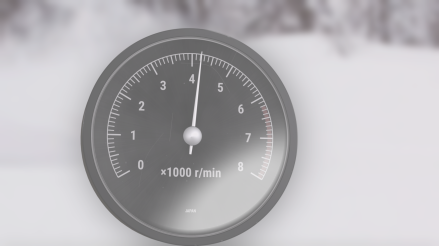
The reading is 4200 rpm
